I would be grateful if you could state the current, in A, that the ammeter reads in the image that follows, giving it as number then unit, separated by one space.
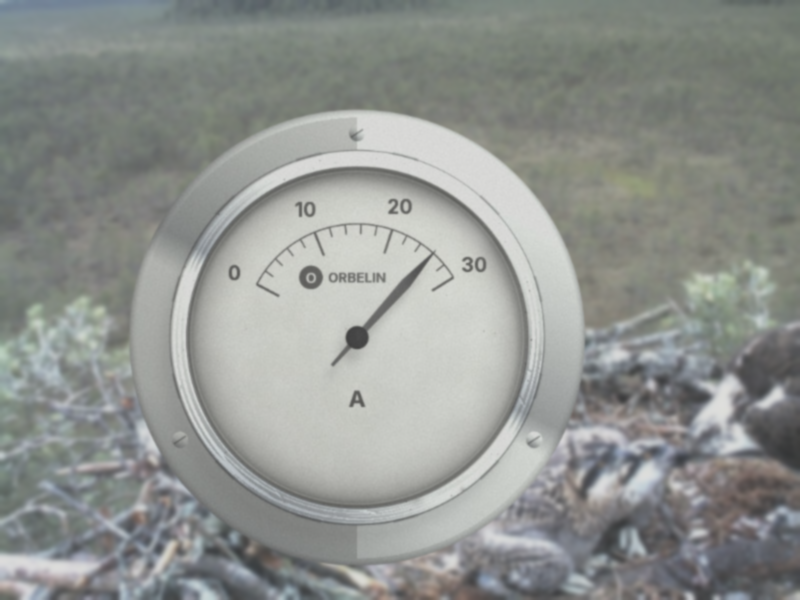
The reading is 26 A
